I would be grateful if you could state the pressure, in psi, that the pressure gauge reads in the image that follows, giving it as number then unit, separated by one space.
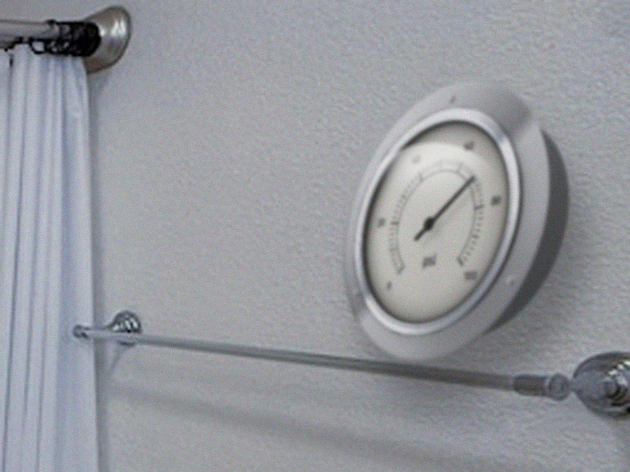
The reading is 70 psi
